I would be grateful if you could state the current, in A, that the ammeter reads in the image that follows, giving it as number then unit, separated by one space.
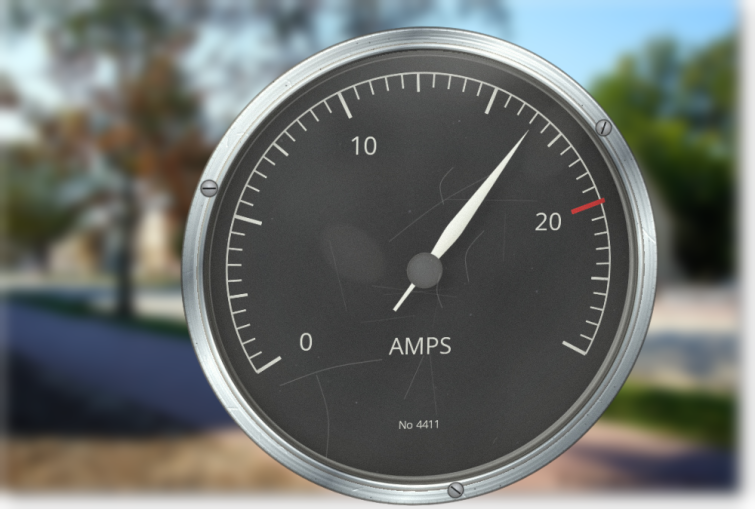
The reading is 16.5 A
